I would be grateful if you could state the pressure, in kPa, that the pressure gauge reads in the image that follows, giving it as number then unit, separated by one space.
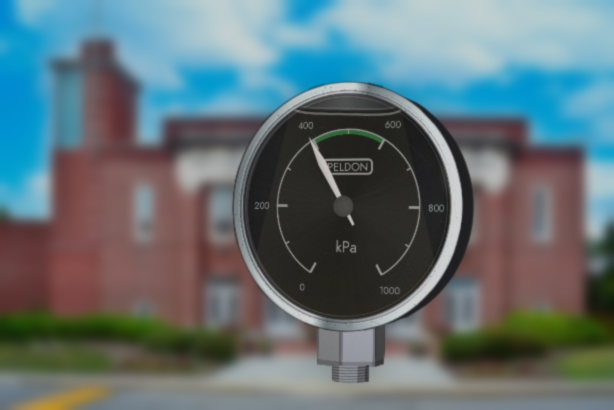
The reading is 400 kPa
